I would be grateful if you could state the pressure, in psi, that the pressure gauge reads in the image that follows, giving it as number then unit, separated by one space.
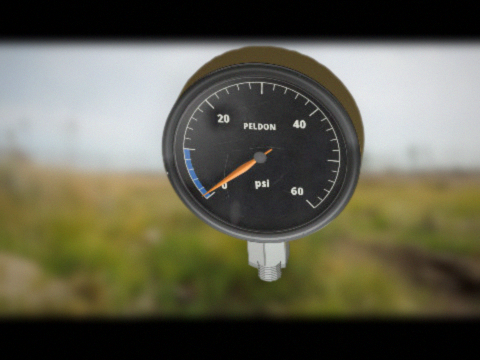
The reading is 1 psi
